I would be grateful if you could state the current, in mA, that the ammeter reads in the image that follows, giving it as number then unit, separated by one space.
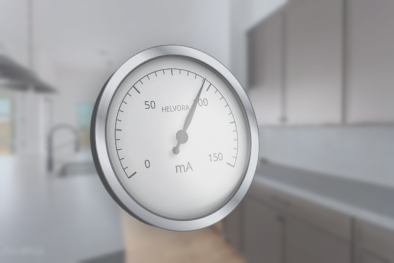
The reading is 95 mA
